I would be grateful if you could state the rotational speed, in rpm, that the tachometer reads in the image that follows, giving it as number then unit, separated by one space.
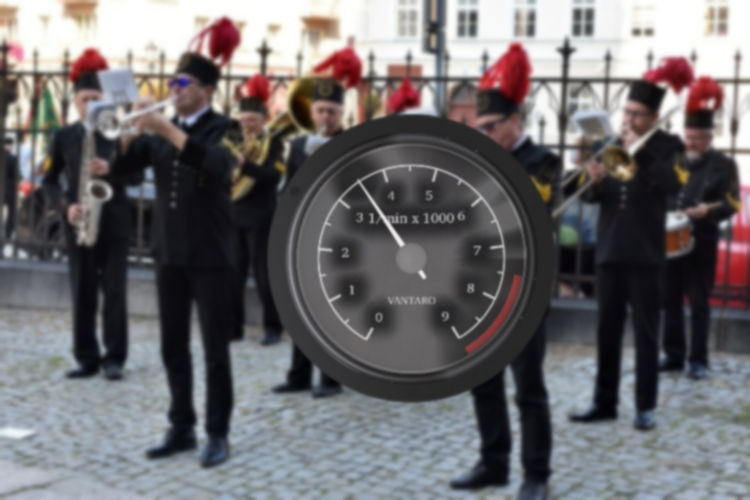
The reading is 3500 rpm
